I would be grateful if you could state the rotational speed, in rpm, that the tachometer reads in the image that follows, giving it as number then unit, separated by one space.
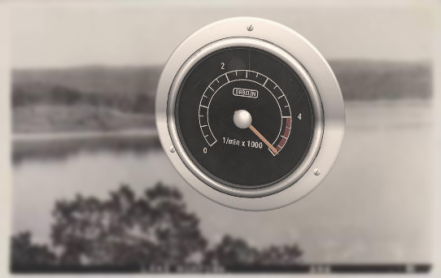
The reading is 4875 rpm
